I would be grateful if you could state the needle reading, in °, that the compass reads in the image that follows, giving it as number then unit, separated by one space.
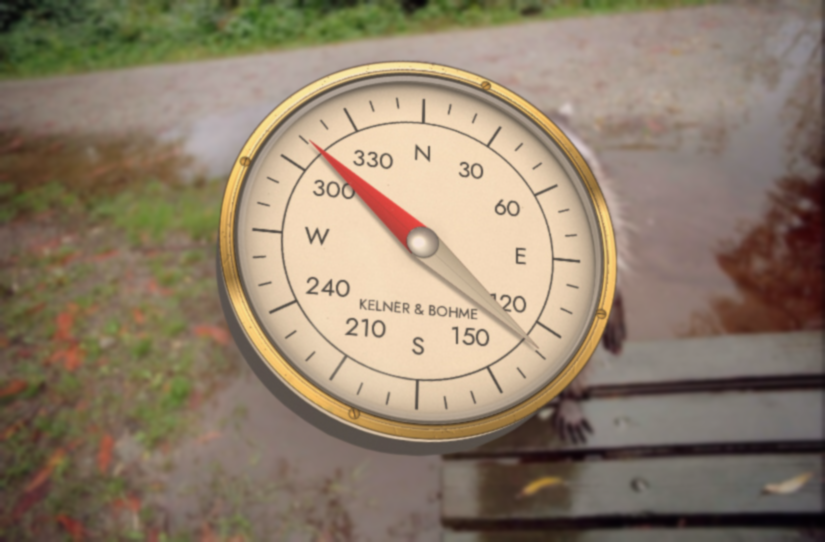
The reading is 310 °
